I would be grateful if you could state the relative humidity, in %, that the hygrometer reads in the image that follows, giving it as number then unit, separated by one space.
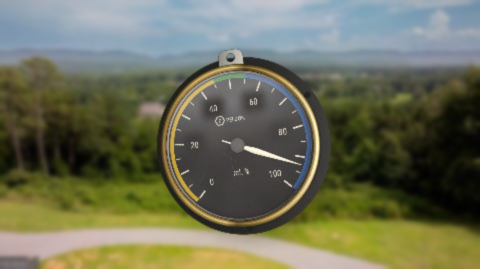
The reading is 92.5 %
